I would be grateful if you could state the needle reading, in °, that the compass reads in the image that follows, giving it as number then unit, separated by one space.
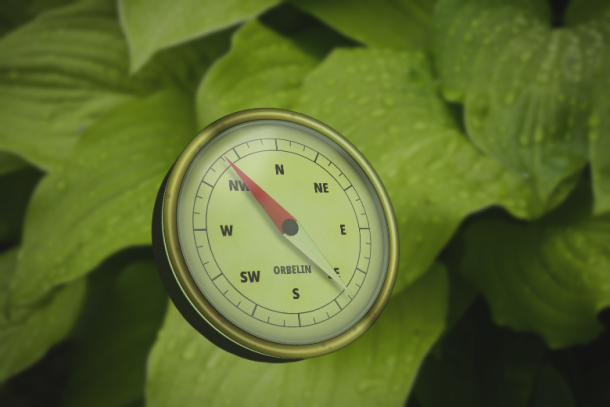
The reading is 320 °
